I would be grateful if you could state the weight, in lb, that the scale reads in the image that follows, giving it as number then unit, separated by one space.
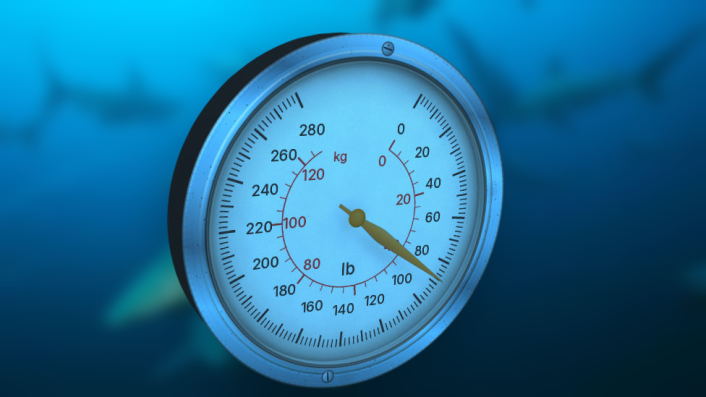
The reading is 88 lb
